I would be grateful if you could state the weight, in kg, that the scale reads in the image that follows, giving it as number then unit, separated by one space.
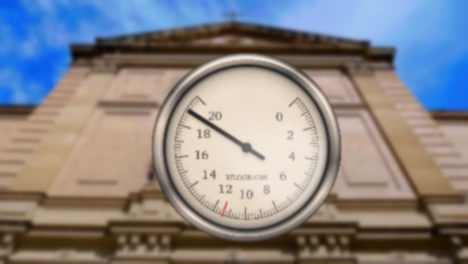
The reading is 19 kg
